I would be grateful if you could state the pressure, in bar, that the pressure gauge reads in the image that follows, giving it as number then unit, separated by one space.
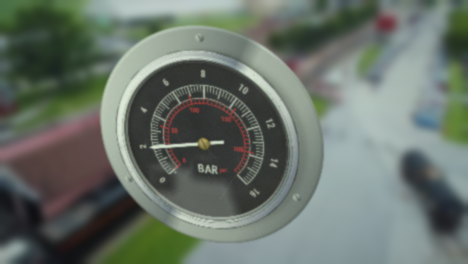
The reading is 2 bar
